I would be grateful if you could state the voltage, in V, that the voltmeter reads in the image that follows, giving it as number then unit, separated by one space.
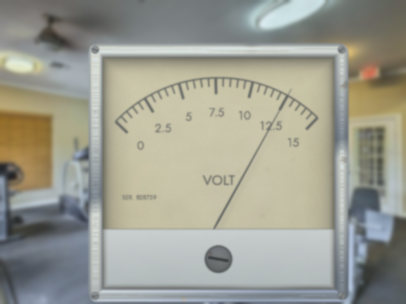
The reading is 12.5 V
